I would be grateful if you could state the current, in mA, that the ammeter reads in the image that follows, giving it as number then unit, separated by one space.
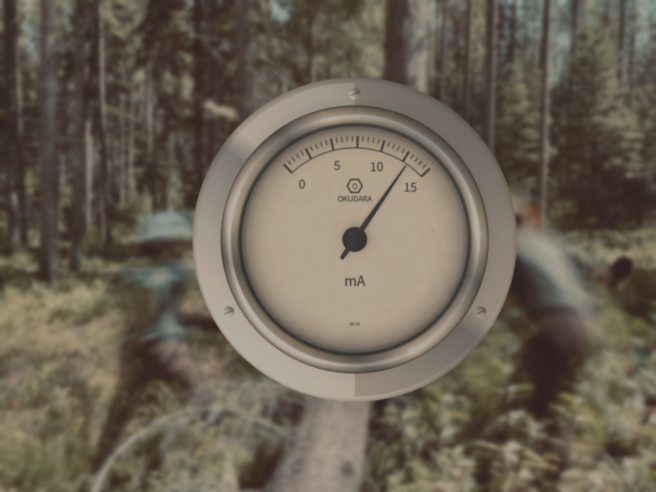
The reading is 13 mA
